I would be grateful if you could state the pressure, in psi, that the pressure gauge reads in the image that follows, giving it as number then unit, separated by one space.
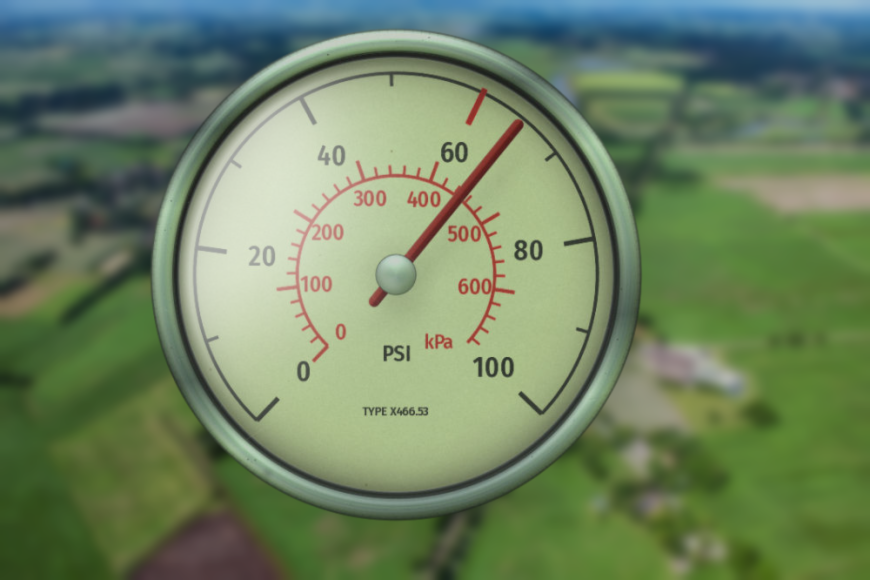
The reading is 65 psi
